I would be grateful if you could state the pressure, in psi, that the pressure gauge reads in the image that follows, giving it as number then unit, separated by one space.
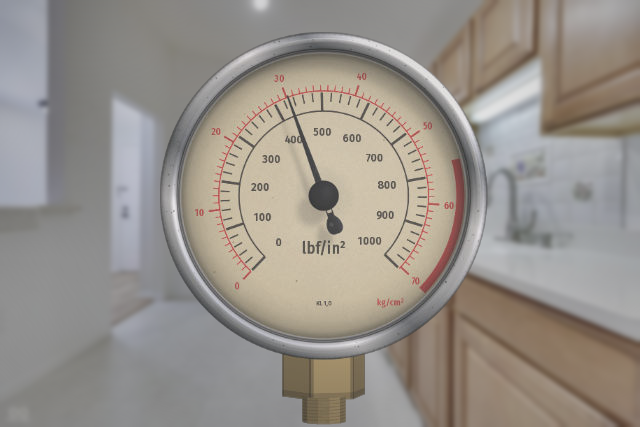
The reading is 430 psi
